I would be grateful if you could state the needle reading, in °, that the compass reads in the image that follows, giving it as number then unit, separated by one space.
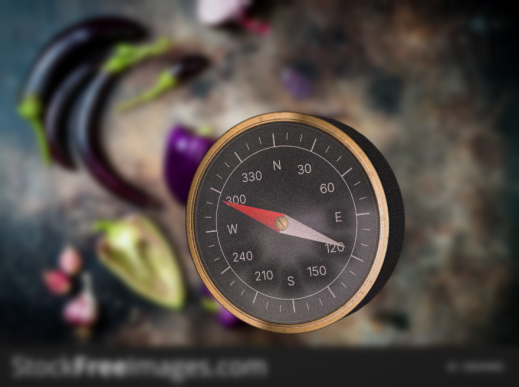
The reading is 295 °
